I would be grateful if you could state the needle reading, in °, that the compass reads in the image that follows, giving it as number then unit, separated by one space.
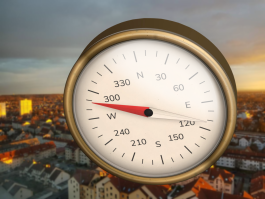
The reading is 290 °
